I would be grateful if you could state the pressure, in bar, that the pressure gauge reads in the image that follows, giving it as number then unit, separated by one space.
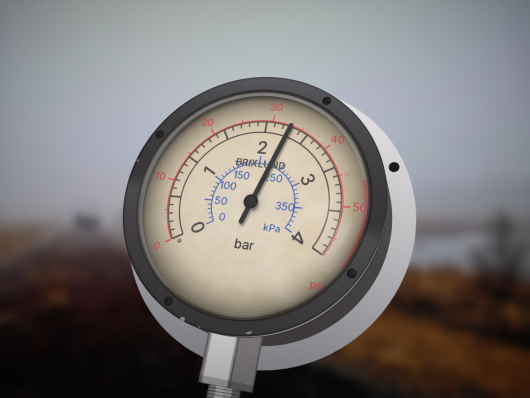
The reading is 2.3 bar
